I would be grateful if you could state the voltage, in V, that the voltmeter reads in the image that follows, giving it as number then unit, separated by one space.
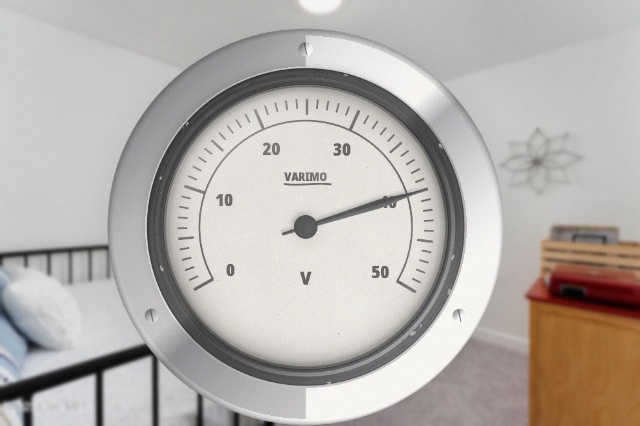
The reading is 40 V
